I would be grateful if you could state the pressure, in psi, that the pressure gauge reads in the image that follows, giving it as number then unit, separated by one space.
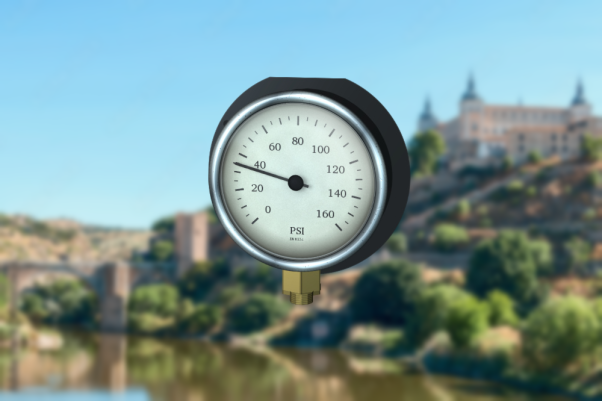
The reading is 35 psi
